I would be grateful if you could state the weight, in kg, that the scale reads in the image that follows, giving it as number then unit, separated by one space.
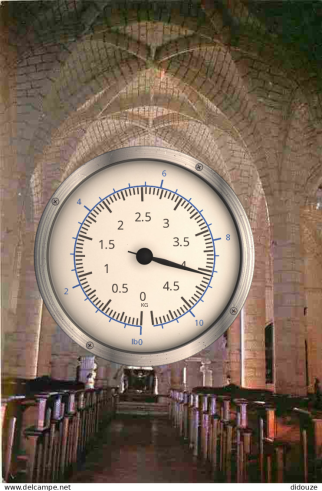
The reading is 4.05 kg
